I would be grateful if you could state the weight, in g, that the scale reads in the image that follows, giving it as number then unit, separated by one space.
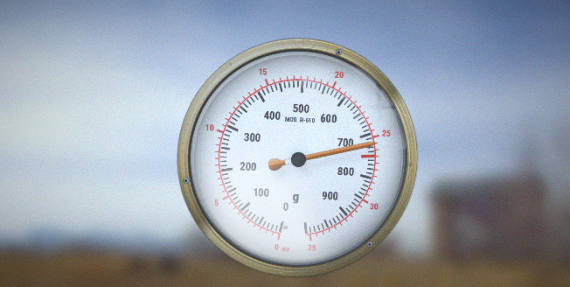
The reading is 720 g
